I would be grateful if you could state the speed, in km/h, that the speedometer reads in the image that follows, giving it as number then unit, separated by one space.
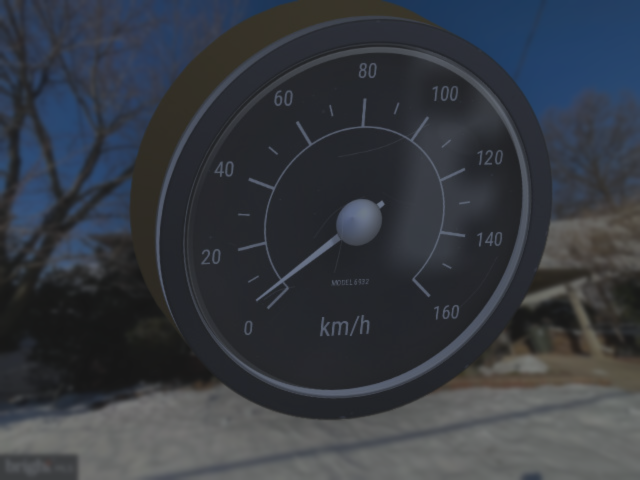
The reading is 5 km/h
